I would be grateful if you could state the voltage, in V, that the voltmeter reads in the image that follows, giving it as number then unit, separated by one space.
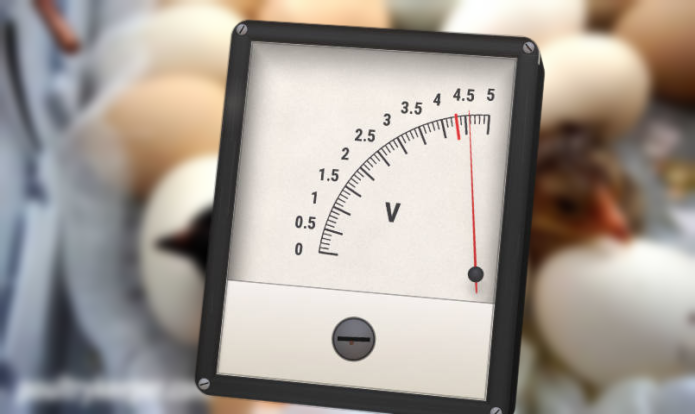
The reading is 4.6 V
